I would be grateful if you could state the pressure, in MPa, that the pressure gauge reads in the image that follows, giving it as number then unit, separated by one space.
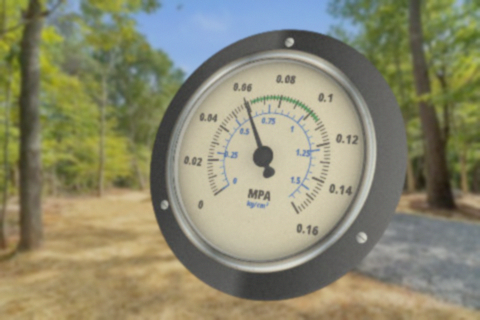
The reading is 0.06 MPa
